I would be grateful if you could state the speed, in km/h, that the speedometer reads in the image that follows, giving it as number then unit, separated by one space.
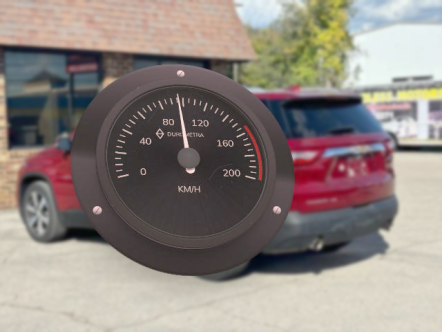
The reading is 95 km/h
